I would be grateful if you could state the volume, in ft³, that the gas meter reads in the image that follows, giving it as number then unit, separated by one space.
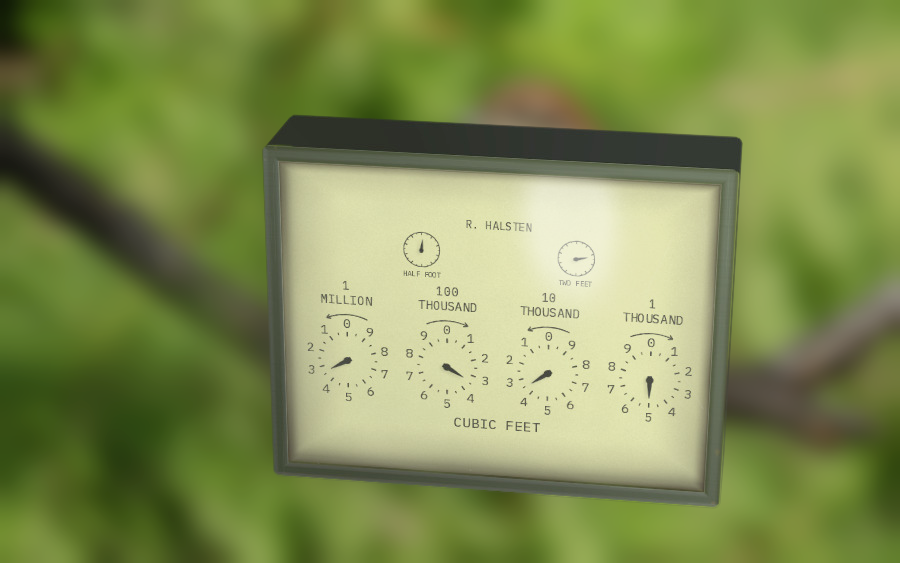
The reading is 333500 ft³
